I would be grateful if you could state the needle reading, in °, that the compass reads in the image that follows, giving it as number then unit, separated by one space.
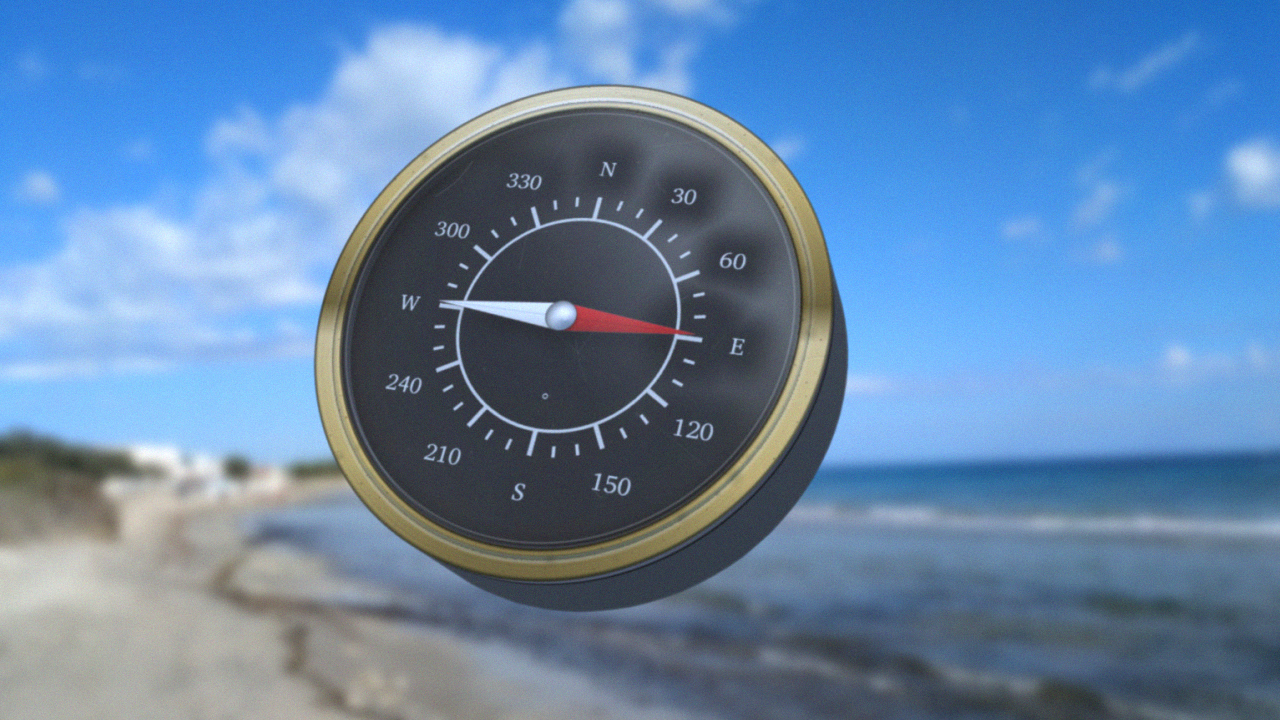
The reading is 90 °
